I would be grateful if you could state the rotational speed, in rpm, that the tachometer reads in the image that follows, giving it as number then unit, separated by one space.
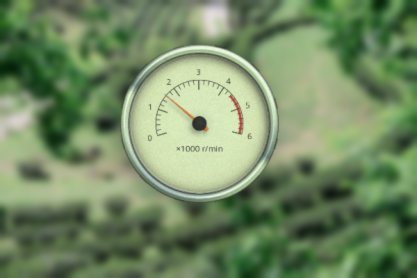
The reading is 1600 rpm
